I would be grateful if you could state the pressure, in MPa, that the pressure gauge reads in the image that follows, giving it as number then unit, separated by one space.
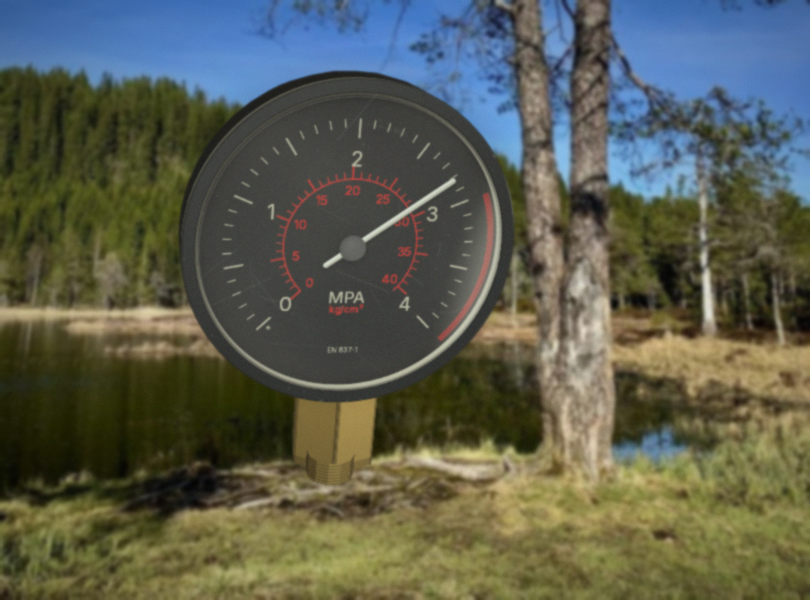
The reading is 2.8 MPa
